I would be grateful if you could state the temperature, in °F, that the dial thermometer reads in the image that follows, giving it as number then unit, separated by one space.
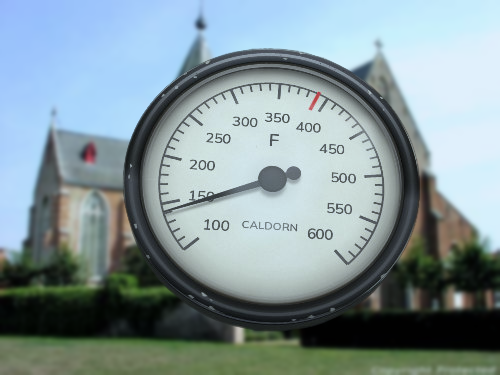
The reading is 140 °F
